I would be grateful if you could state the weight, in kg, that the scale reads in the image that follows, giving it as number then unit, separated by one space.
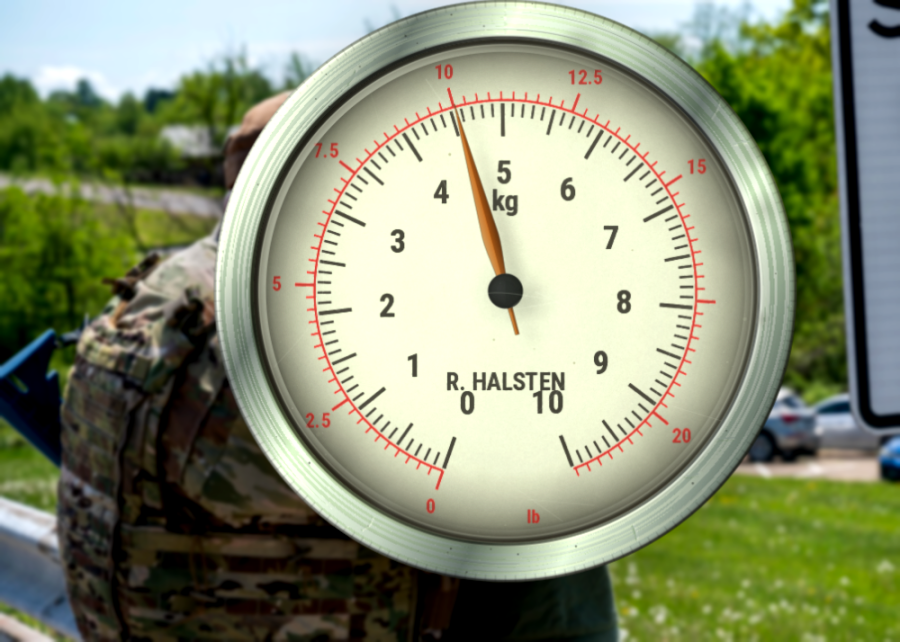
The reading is 4.55 kg
